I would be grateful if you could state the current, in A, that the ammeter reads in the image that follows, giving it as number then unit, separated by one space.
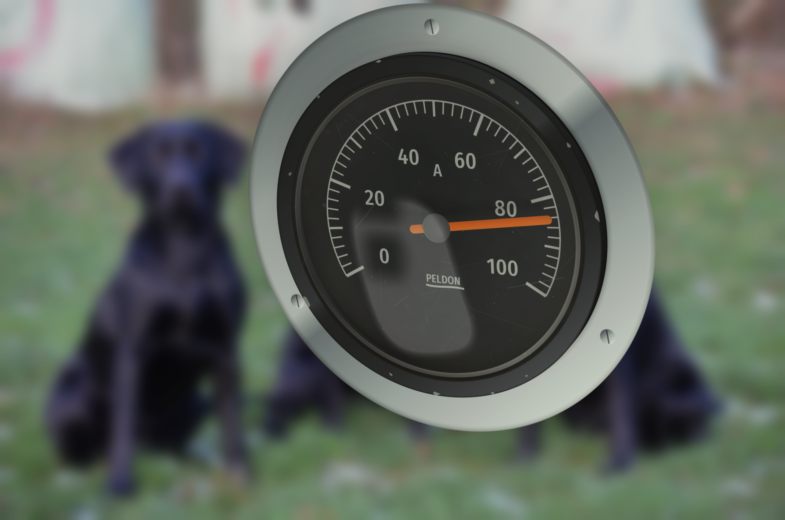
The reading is 84 A
